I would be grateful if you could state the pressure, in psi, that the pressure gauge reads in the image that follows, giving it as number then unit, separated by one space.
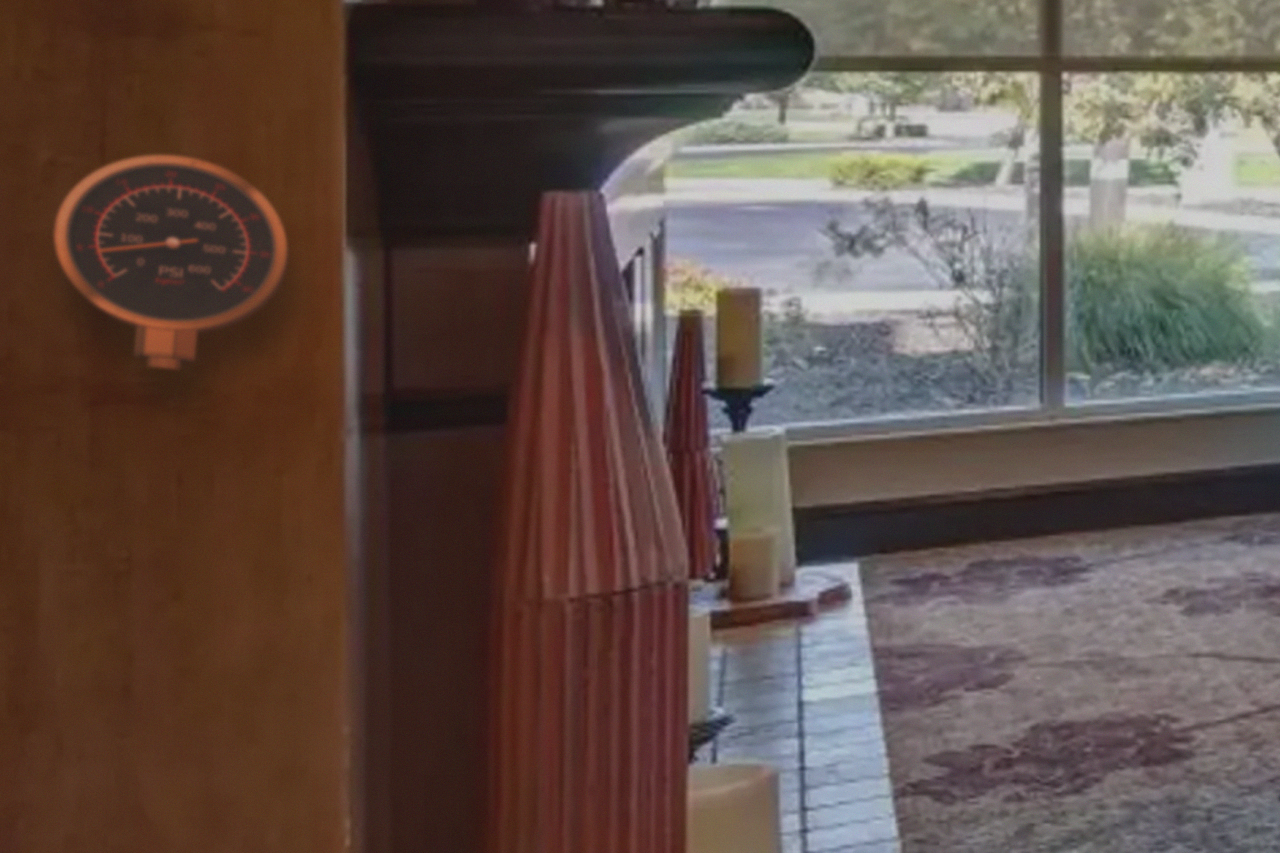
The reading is 60 psi
